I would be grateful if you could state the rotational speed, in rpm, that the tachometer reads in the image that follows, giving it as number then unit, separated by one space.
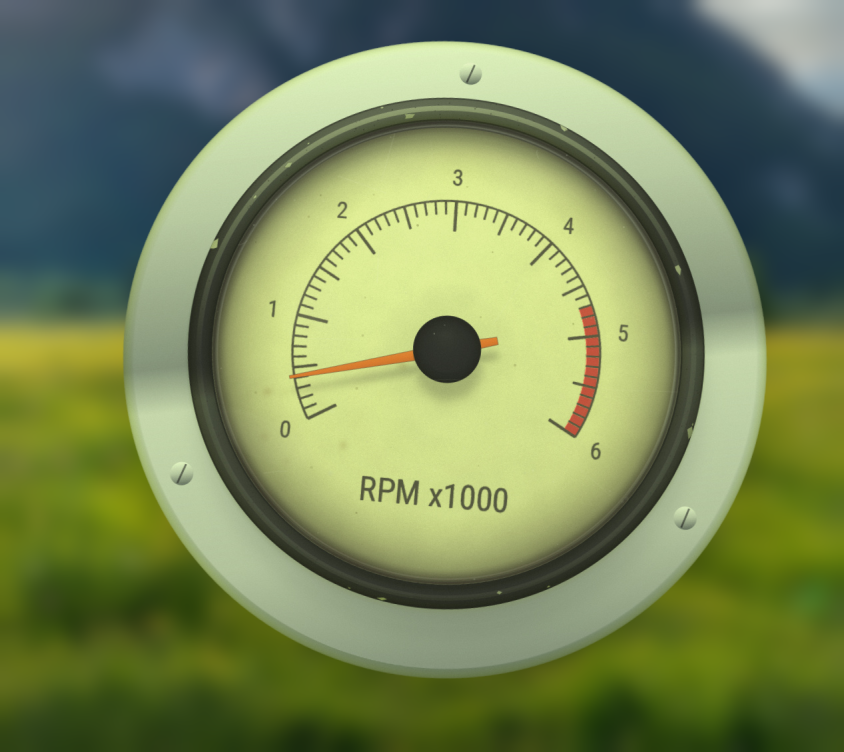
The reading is 400 rpm
